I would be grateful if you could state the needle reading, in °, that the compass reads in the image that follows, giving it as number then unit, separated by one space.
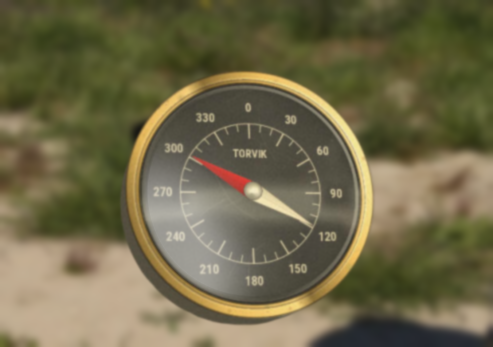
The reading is 300 °
